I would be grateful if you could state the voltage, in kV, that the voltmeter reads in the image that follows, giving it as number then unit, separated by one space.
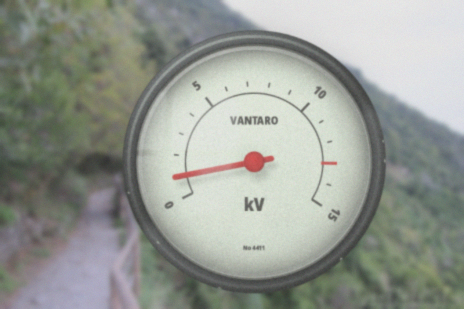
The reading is 1 kV
